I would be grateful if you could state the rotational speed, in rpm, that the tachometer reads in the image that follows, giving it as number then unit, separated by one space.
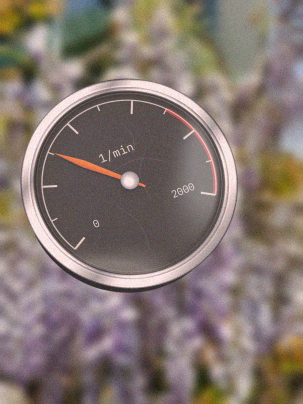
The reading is 600 rpm
